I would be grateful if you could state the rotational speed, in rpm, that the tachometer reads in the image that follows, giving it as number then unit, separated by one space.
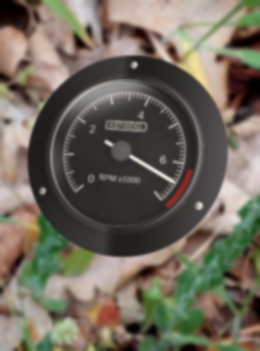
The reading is 6500 rpm
